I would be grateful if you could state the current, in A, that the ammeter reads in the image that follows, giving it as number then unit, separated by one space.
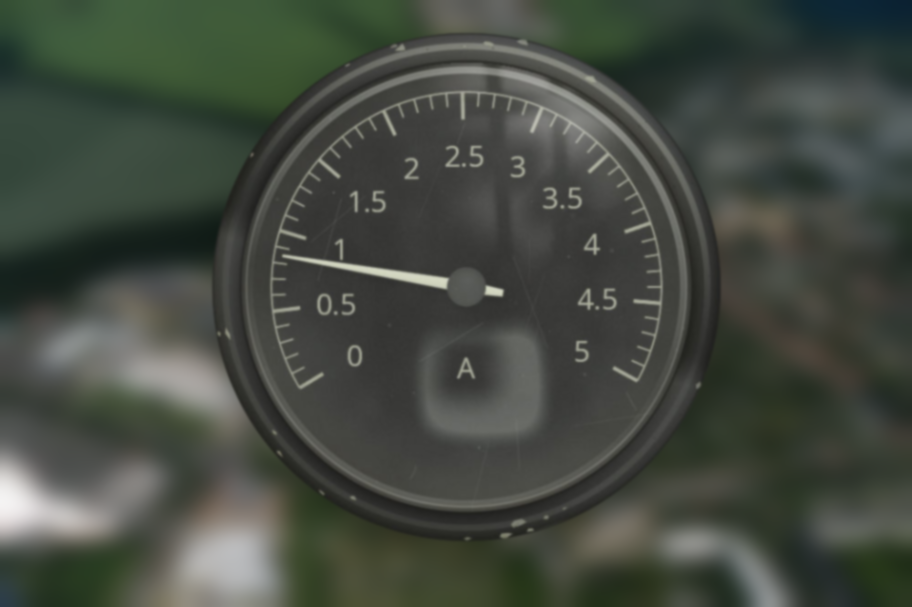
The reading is 0.85 A
